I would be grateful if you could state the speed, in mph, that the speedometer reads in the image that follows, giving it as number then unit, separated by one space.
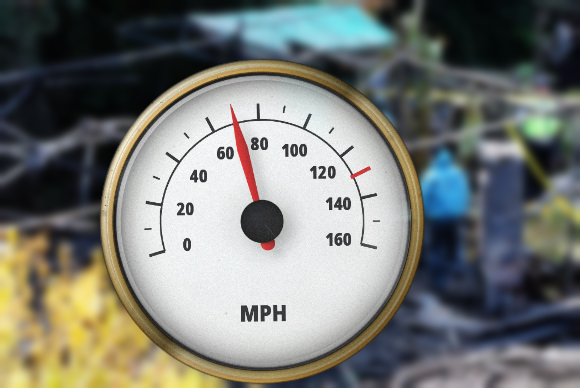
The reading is 70 mph
